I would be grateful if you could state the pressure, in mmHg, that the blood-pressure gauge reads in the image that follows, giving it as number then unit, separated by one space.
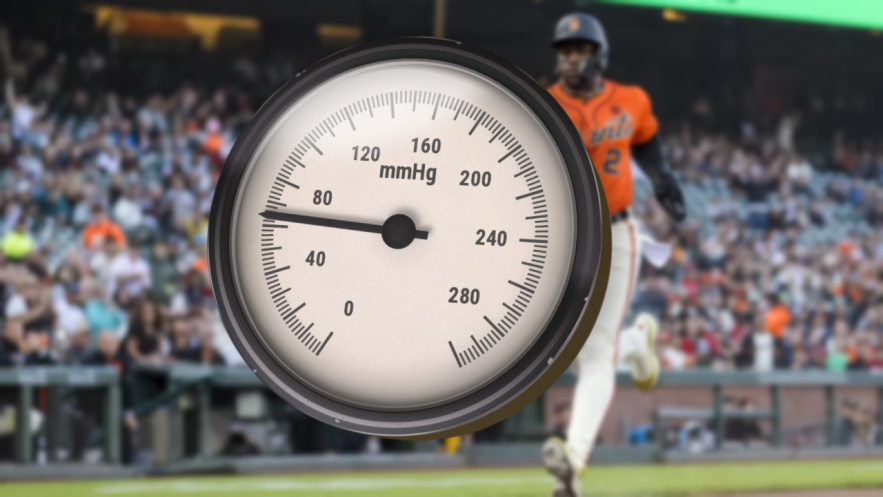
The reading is 64 mmHg
